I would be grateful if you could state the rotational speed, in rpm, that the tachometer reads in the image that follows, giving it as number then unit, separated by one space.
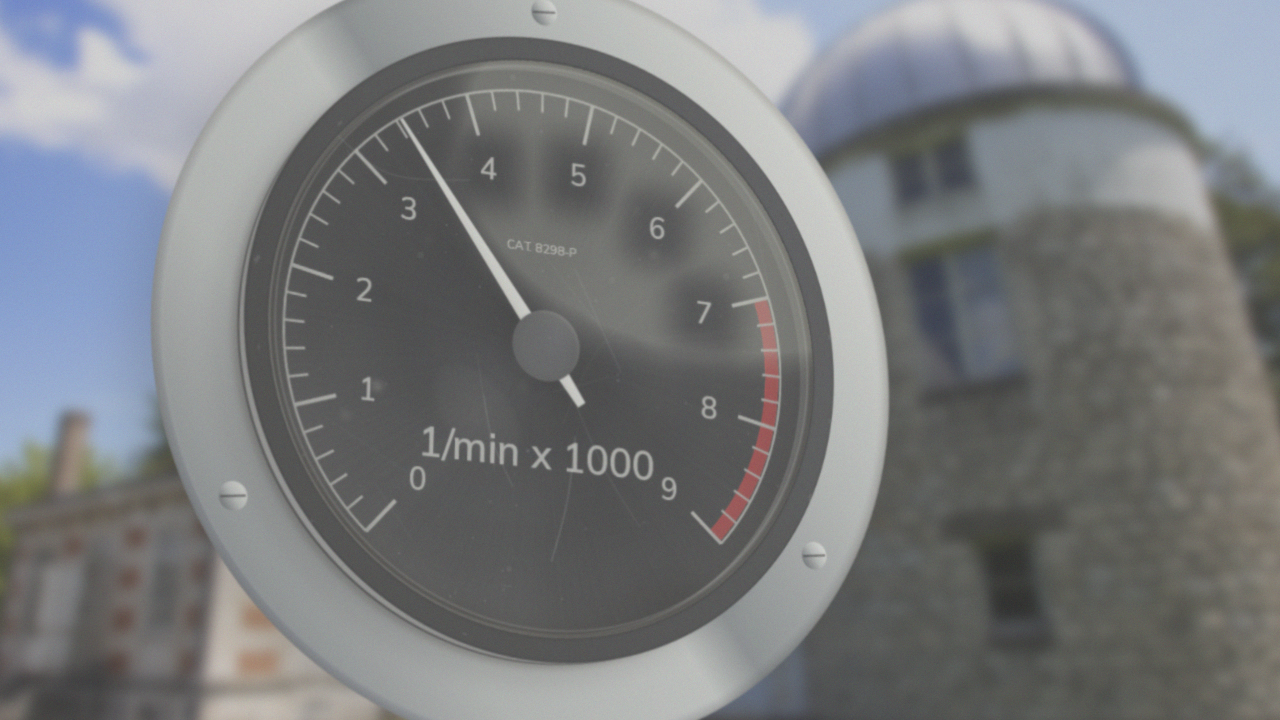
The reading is 3400 rpm
